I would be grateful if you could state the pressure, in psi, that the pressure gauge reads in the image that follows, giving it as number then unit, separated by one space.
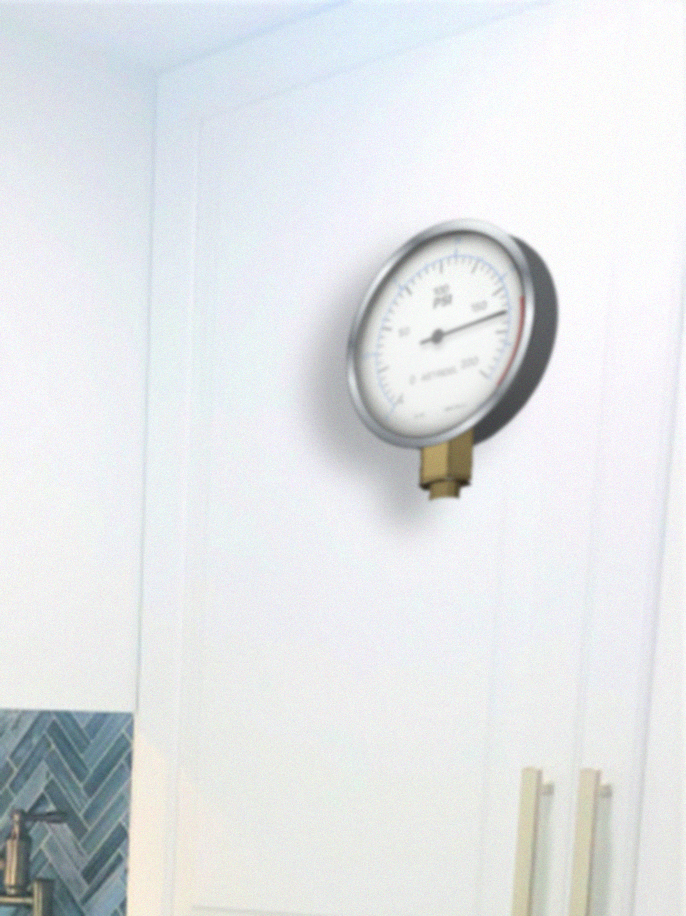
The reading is 165 psi
